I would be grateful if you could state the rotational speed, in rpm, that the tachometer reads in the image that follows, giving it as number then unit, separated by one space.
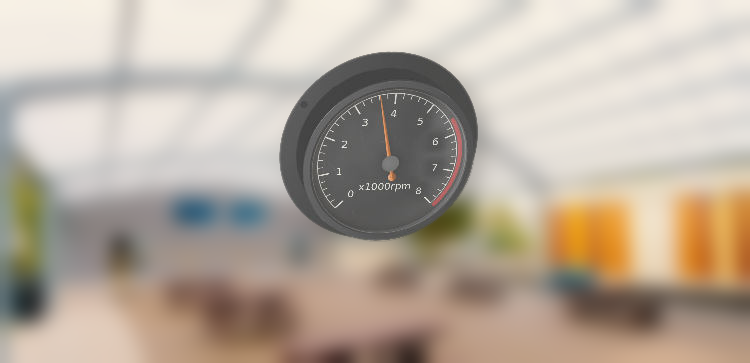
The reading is 3600 rpm
